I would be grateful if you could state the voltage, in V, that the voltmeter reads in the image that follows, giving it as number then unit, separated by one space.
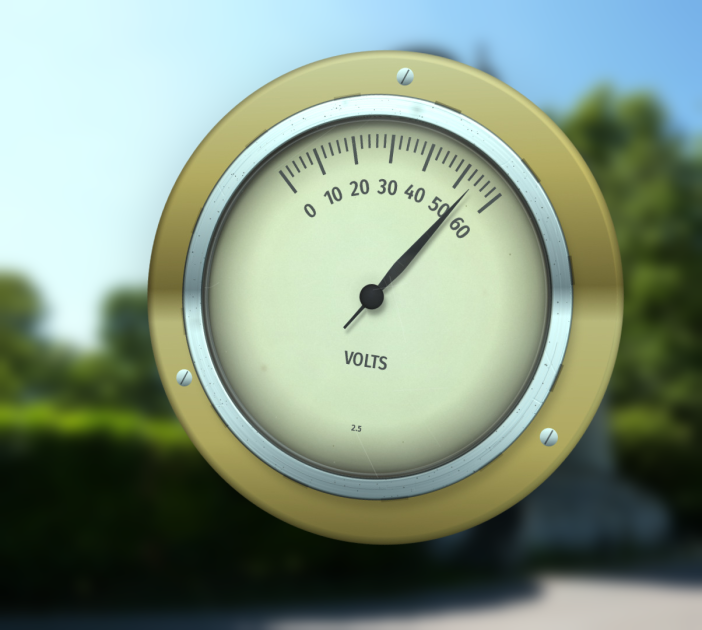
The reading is 54 V
